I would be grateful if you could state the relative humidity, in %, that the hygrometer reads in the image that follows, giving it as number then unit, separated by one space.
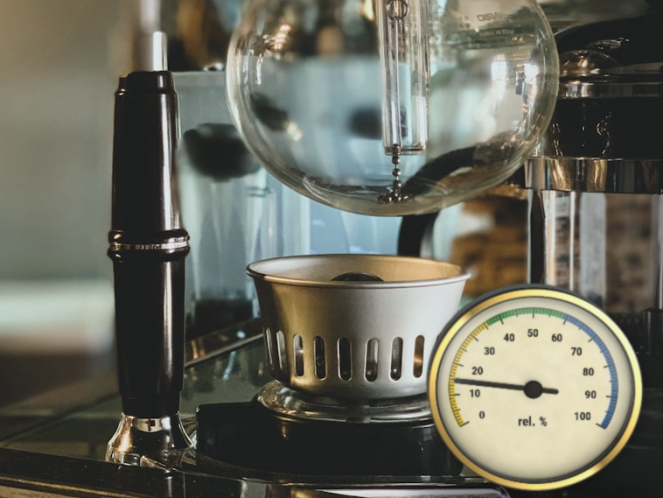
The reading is 15 %
